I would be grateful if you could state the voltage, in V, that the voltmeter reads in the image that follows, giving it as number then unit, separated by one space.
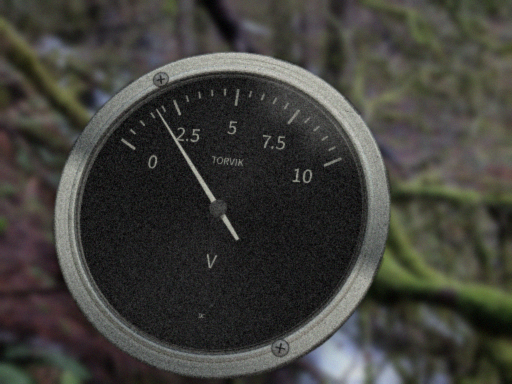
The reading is 1.75 V
